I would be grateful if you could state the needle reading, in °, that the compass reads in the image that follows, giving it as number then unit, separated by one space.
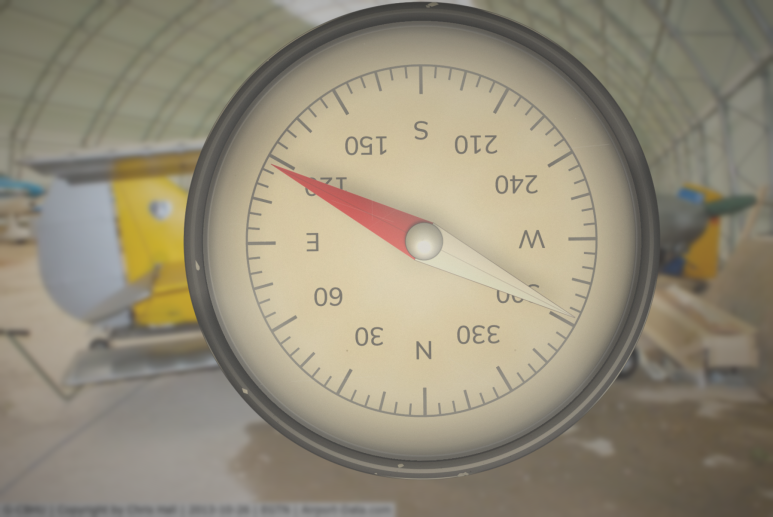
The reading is 117.5 °
